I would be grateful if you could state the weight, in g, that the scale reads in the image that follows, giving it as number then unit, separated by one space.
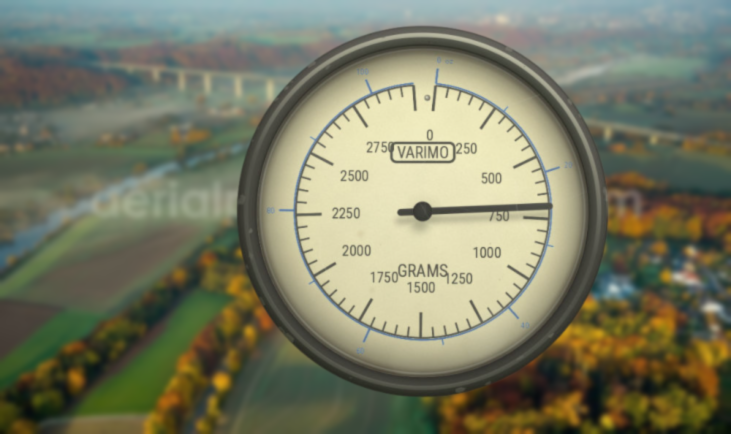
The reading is 700 g
